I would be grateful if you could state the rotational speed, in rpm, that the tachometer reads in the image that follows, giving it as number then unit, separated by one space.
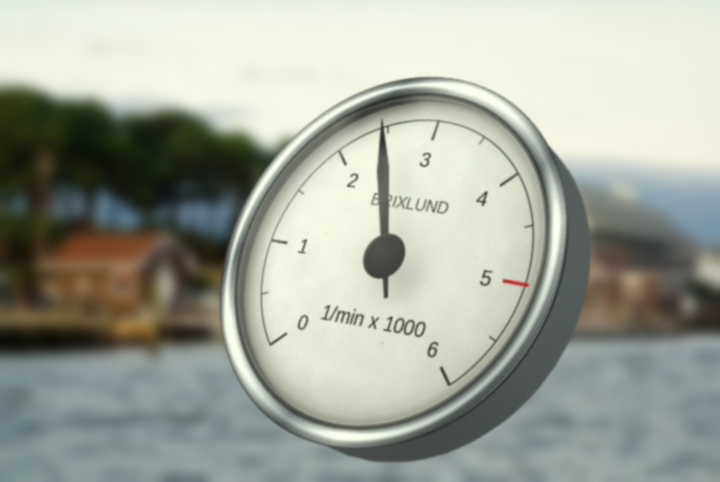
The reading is 2500 rpm
